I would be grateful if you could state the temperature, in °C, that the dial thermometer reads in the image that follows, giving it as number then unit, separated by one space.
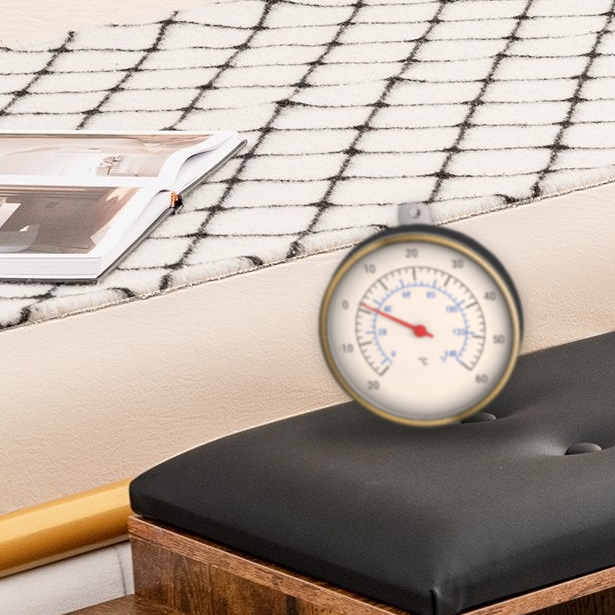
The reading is 2 °C
